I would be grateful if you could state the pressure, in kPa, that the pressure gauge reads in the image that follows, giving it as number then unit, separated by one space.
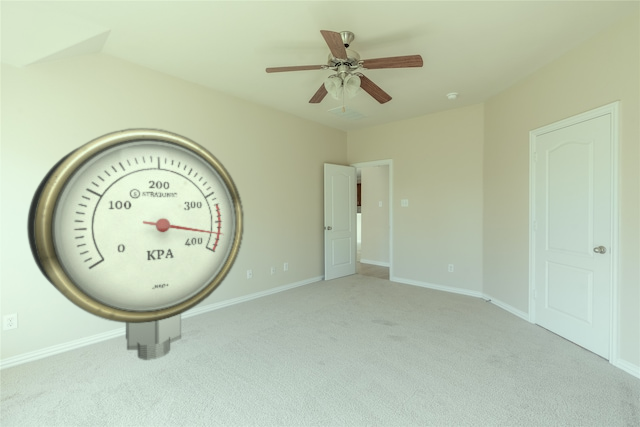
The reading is 370 kPa
